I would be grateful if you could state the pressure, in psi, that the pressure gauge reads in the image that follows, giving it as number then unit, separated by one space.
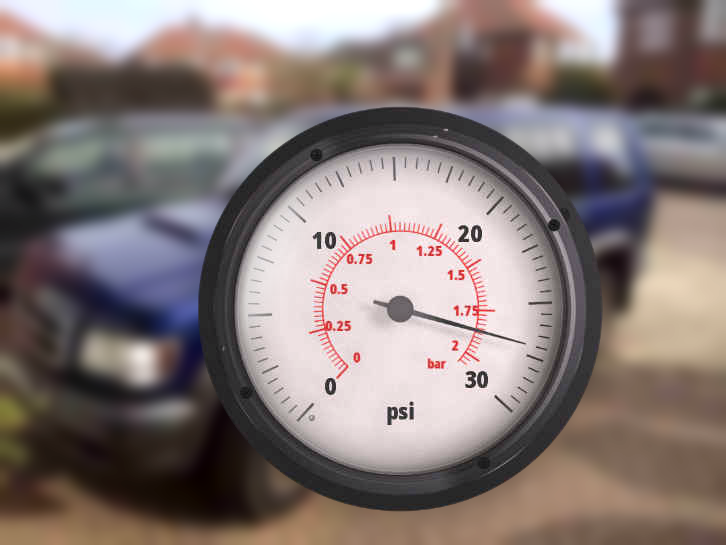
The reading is 27 psi
